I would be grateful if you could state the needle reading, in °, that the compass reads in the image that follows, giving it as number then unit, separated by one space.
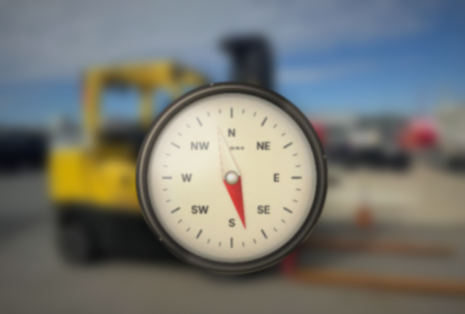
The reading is 165 °
